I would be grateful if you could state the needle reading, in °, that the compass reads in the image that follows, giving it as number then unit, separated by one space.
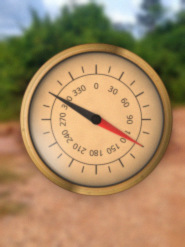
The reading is 120 °
